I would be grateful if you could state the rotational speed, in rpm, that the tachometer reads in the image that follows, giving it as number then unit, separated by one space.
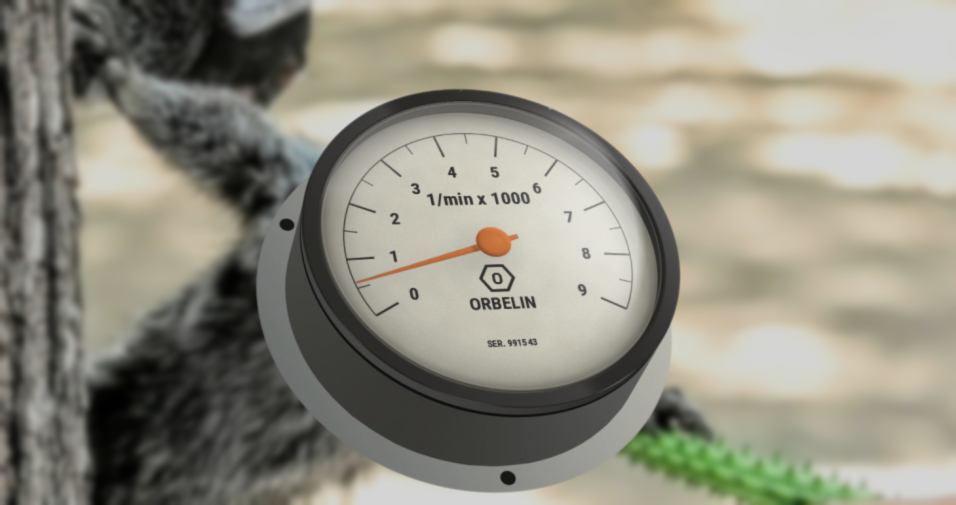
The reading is 500 rpm
